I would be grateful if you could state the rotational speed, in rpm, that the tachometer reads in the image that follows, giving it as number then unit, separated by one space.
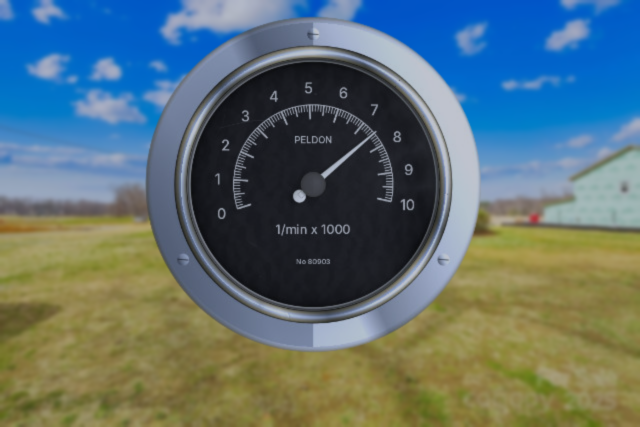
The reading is 7500 rpm
